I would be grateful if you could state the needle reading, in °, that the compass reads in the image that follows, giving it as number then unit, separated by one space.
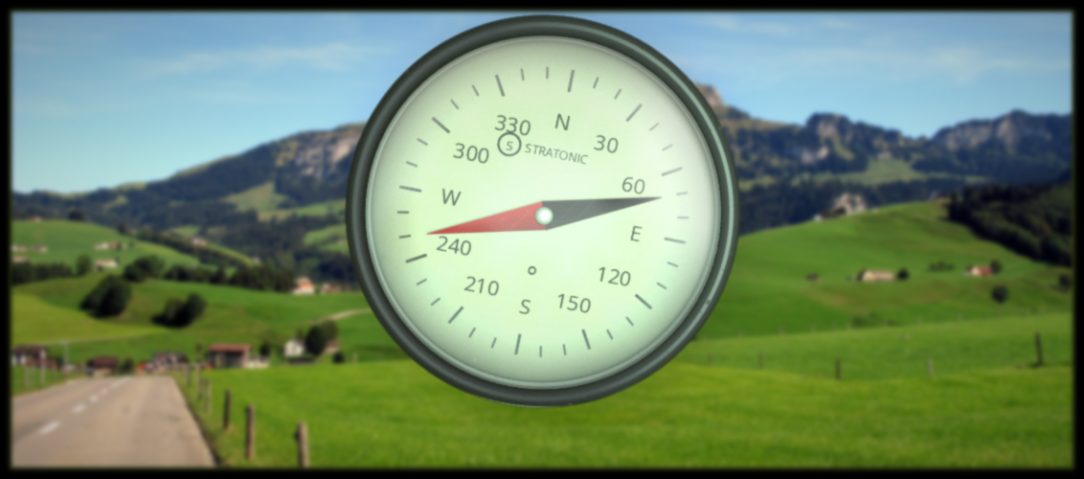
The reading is 250 °
